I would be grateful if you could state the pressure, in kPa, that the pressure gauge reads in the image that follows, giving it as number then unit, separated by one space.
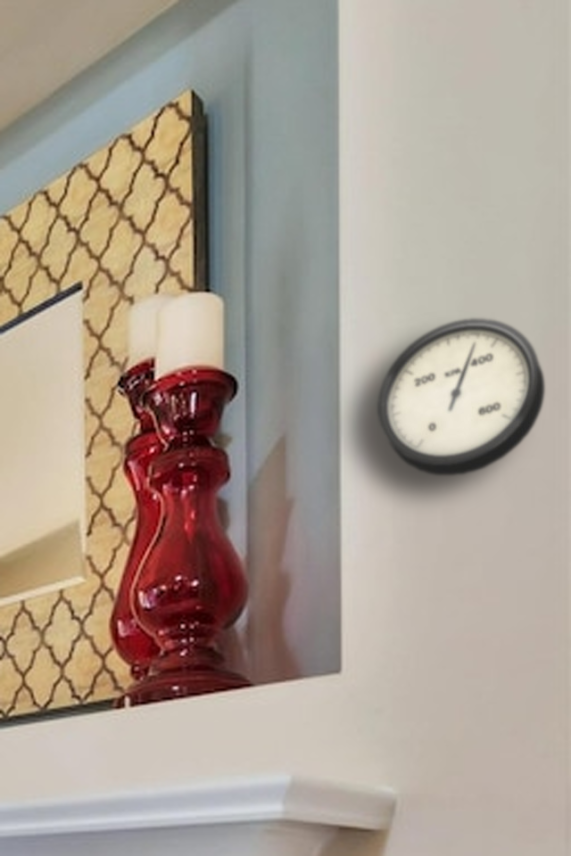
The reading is 360 kPa
